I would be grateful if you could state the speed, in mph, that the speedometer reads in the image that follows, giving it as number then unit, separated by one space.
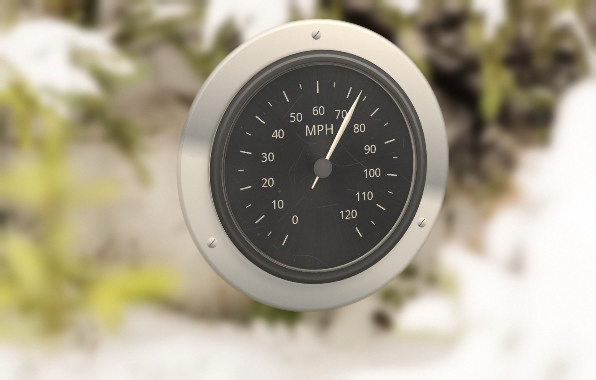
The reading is 72.5 mph
